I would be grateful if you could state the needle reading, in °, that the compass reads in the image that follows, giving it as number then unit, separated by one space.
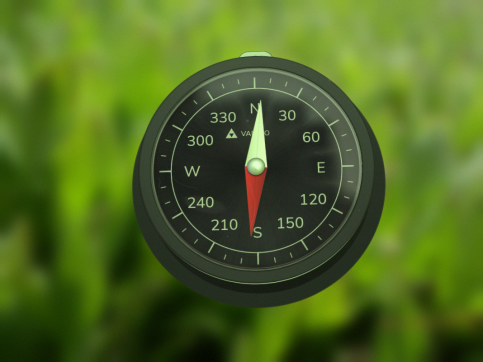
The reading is 185 °
